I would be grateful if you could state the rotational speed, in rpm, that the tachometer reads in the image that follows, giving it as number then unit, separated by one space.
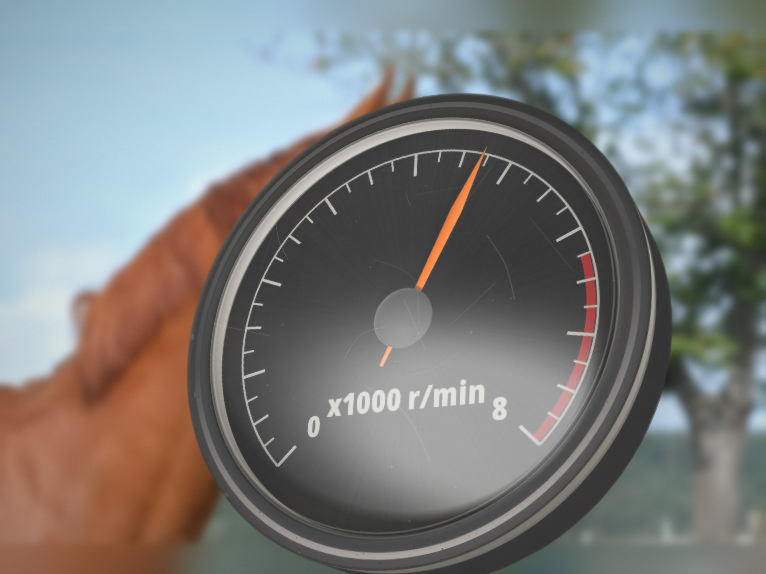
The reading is 4750 rpm
